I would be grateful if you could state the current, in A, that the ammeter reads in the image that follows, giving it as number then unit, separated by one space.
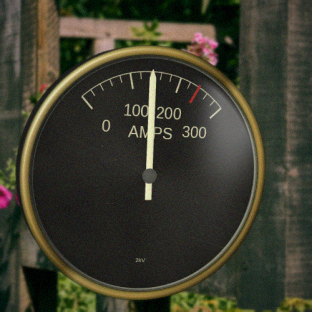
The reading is 140 A
